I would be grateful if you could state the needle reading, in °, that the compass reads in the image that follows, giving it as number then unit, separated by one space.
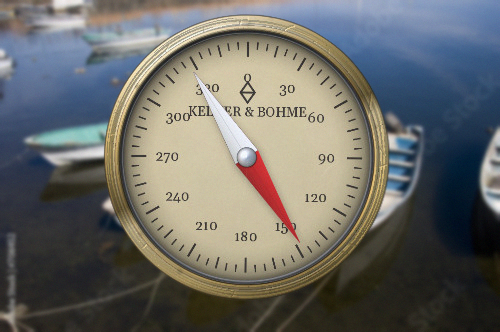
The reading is 147.5 °
